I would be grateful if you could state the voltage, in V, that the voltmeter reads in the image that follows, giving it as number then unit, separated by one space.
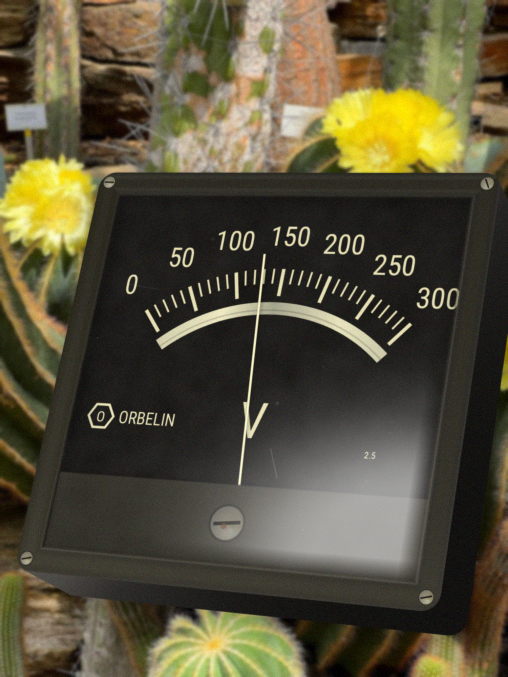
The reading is 130 V
